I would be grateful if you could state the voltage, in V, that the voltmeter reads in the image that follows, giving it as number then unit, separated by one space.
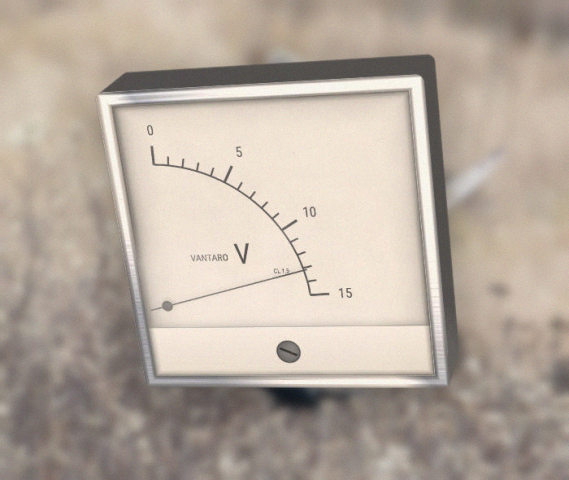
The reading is 13 V
